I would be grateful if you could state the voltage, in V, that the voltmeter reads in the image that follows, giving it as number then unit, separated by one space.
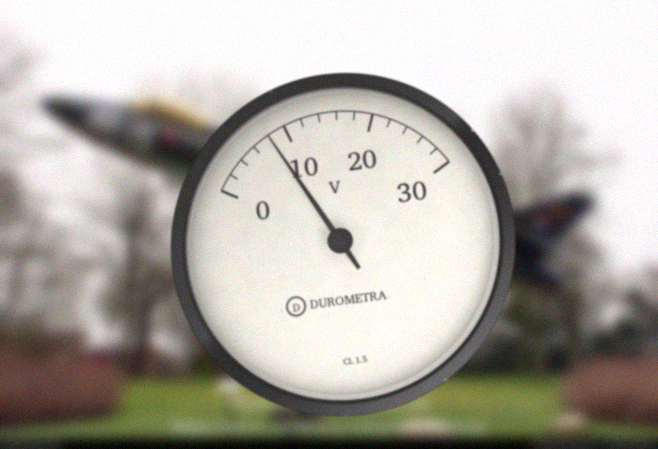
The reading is 8 V
